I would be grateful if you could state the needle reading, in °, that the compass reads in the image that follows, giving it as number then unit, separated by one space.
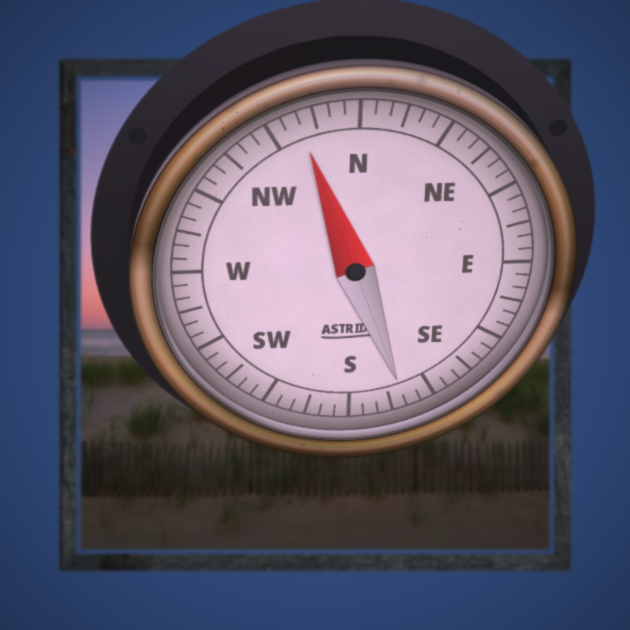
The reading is 340 °
